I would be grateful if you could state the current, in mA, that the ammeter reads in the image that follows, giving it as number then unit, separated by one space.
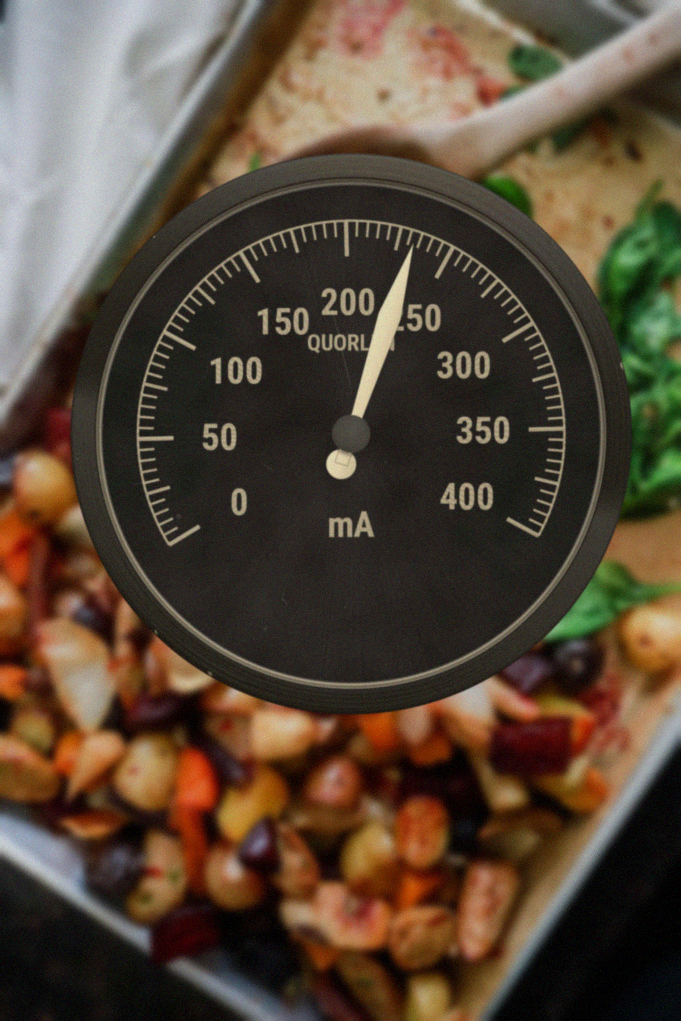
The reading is 232.5 mA
